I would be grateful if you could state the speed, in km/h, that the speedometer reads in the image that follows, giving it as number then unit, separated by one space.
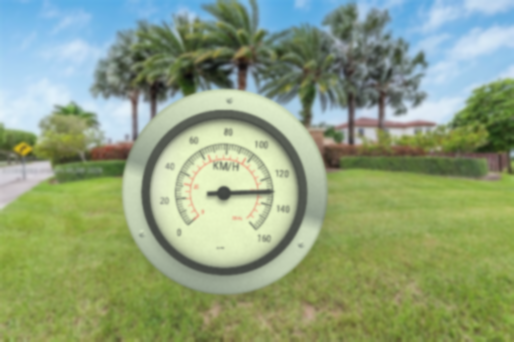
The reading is 130 km/h
